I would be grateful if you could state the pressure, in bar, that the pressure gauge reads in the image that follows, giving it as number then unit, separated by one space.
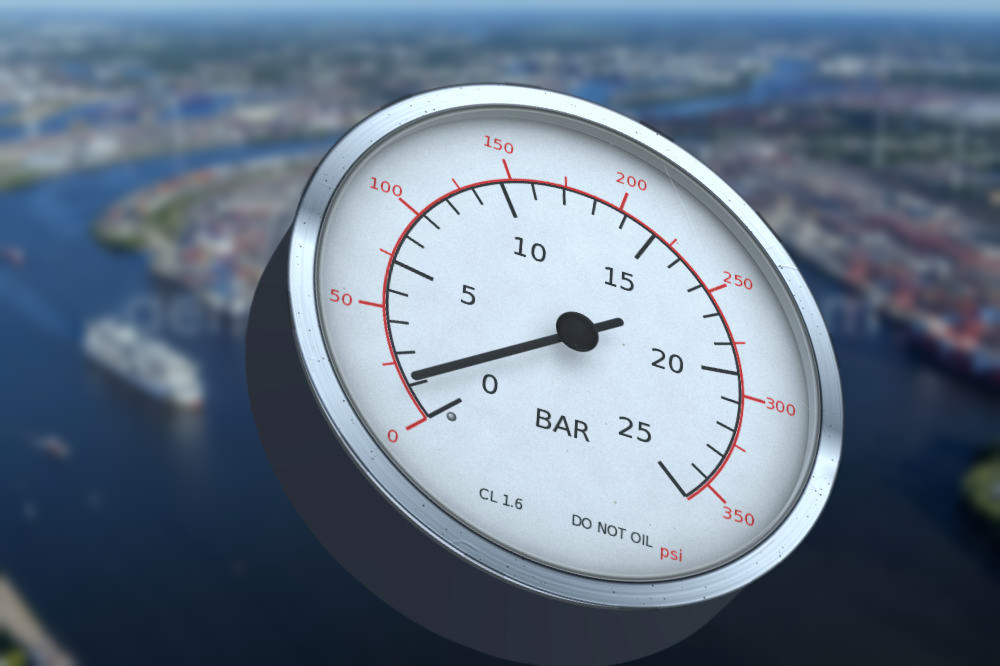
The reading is 1 bar
